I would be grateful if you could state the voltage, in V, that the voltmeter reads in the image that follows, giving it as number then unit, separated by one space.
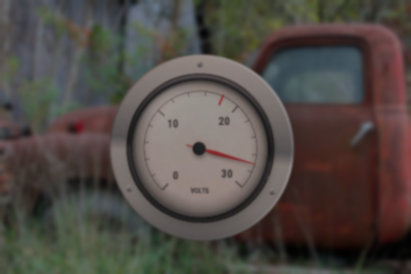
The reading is 27 V
